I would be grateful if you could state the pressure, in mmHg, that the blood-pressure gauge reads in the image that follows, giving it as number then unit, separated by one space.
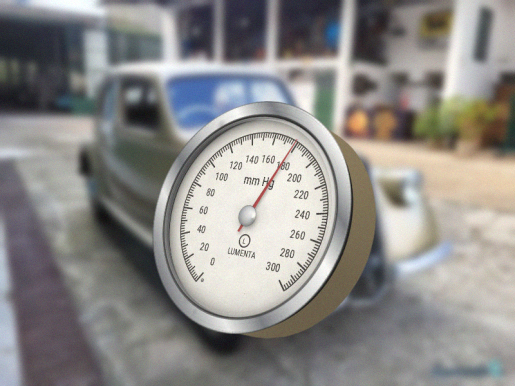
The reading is 180 mmHg
